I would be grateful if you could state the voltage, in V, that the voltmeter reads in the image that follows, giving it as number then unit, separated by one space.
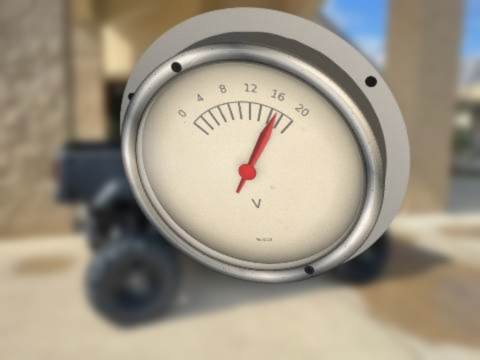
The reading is 17 V
